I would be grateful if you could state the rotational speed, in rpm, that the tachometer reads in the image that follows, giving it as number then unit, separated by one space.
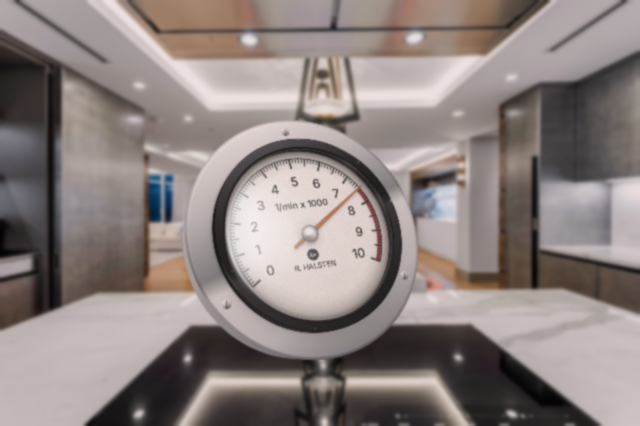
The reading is 7500 rpm
